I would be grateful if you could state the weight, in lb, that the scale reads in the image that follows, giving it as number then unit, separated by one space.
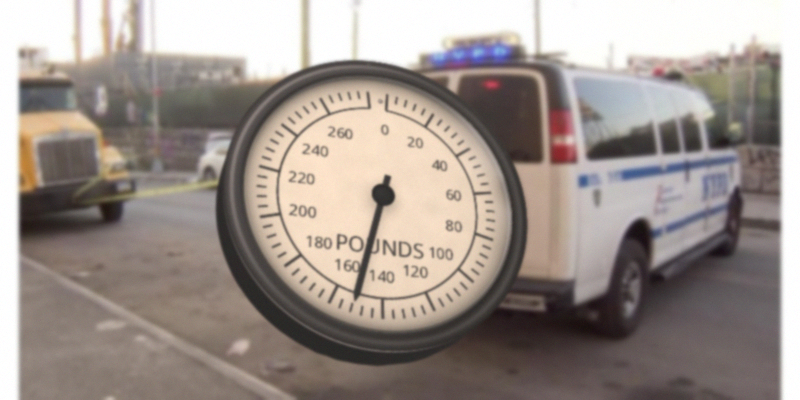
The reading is 152 lb
